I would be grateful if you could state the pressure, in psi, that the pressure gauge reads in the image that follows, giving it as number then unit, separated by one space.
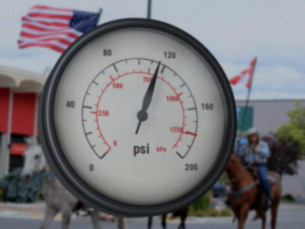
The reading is 115 psi
